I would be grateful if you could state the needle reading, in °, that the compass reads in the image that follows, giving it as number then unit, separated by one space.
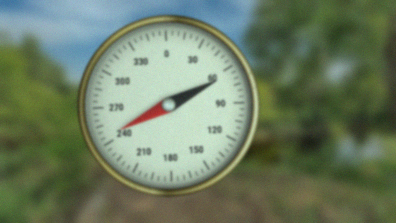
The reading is 245 °
